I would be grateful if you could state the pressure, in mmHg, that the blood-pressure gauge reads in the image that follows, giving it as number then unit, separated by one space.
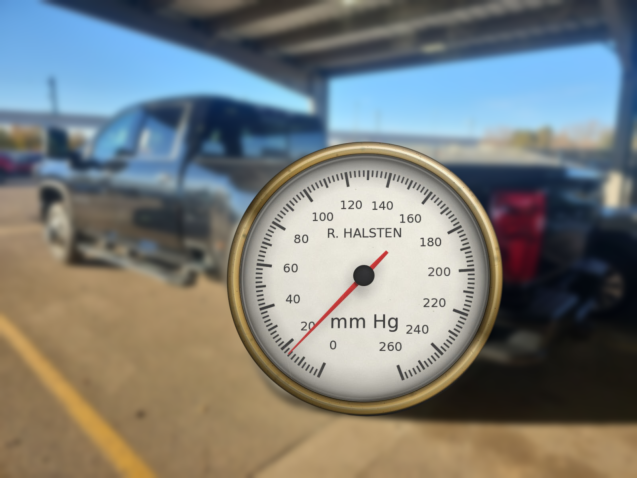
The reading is 16 mmHg
